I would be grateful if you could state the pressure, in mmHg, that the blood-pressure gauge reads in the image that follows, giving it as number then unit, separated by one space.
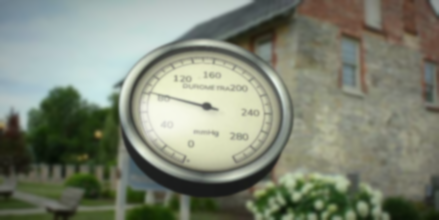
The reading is 80 mmHg
